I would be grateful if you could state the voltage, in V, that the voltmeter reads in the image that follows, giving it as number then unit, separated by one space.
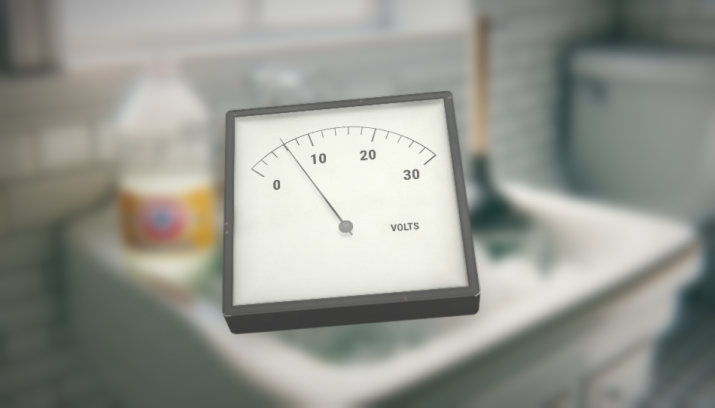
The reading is 6 V
